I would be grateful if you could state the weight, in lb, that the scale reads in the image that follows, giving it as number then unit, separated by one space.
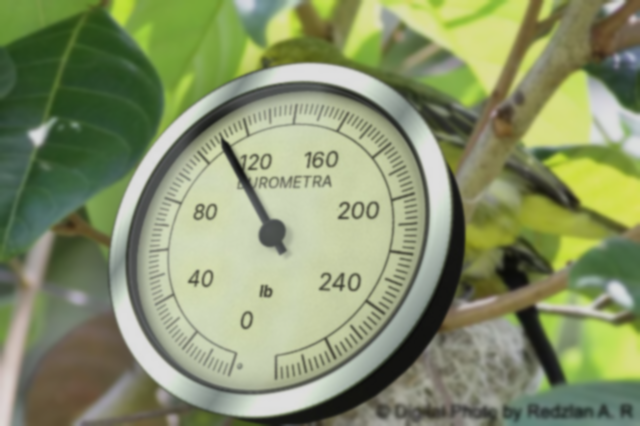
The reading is 110 lb
